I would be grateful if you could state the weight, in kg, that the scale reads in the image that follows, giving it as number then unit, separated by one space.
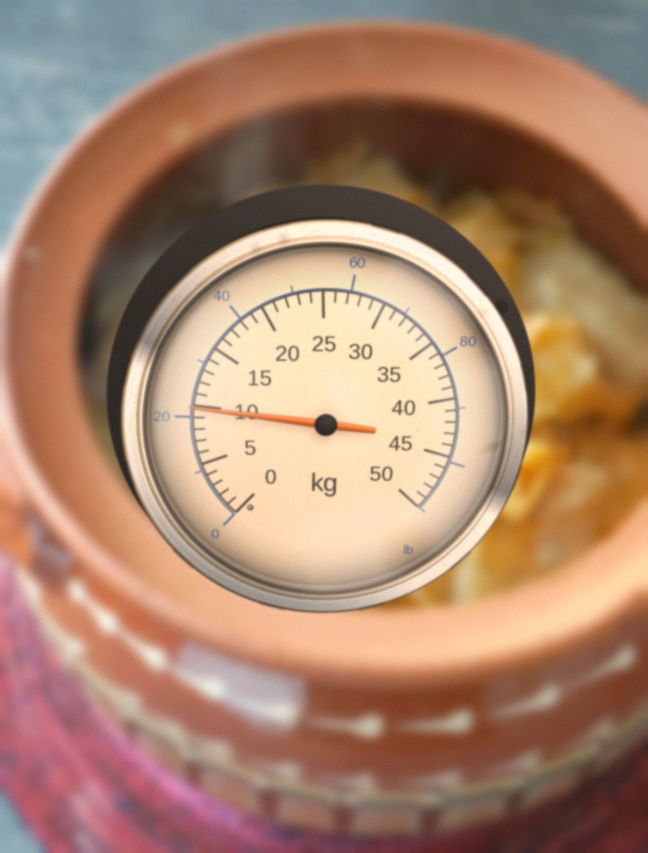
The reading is 10 kg
